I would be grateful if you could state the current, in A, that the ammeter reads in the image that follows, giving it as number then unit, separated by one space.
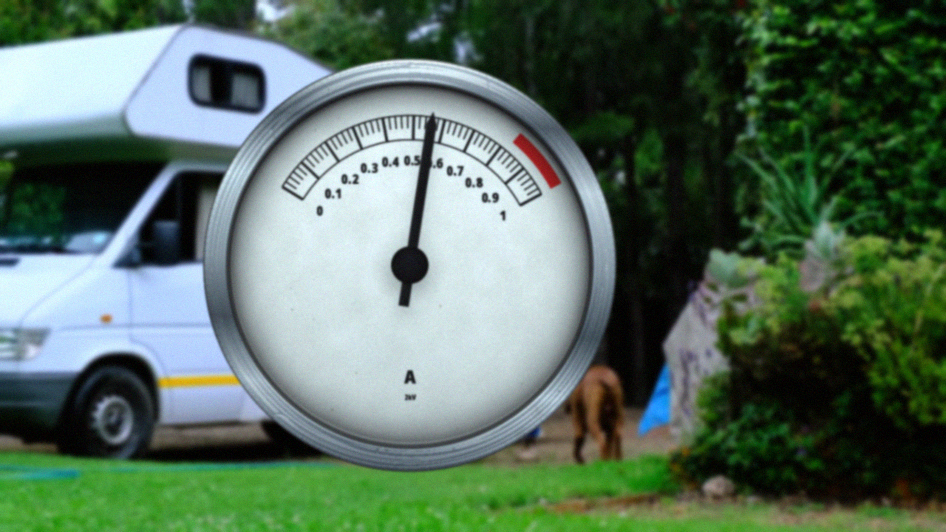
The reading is 0.56 A
